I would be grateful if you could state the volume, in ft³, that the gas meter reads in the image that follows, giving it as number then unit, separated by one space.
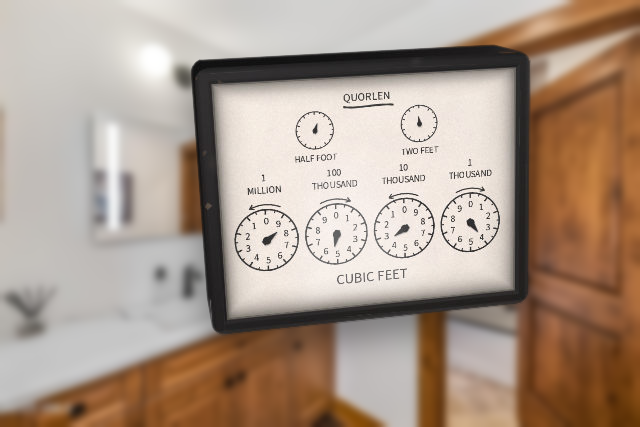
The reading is 853400 ft³
